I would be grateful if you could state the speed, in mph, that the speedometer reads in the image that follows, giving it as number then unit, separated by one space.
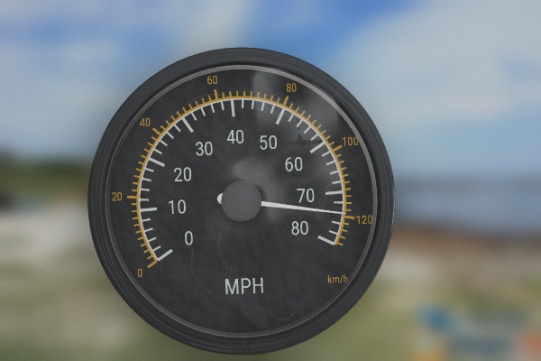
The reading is 74 mph
